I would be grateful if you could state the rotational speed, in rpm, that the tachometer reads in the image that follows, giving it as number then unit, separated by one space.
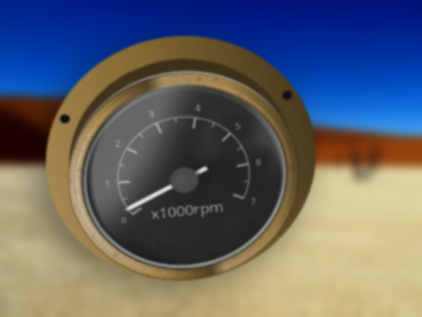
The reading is 250 rpm
